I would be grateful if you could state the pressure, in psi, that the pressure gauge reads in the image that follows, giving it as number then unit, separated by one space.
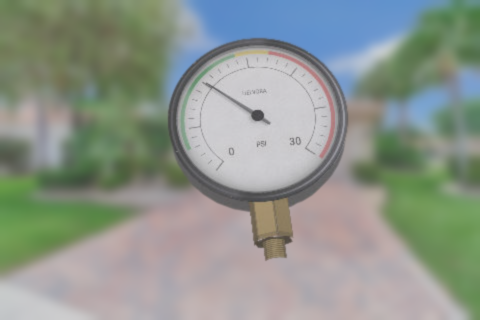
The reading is 10 psi
